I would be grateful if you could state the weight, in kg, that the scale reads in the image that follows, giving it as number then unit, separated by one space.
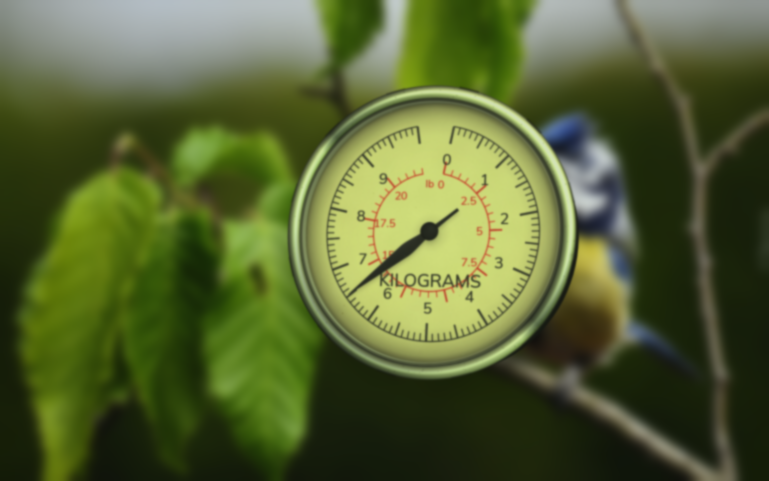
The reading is 6.5 kg
